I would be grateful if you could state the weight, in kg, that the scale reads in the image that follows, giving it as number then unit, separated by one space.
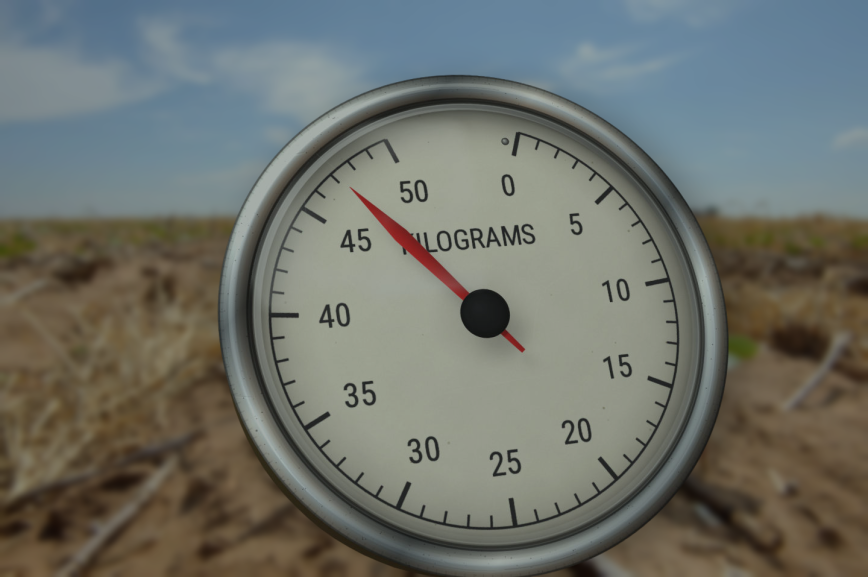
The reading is 47 kg
